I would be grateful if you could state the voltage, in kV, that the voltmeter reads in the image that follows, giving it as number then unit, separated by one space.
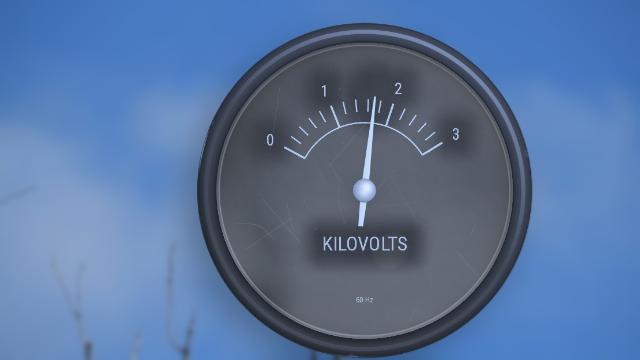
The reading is 1.7 kV
